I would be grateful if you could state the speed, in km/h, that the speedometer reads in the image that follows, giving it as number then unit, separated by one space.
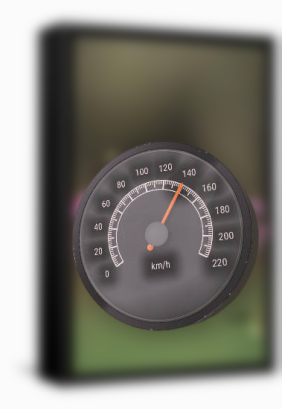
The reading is 140 km/h
